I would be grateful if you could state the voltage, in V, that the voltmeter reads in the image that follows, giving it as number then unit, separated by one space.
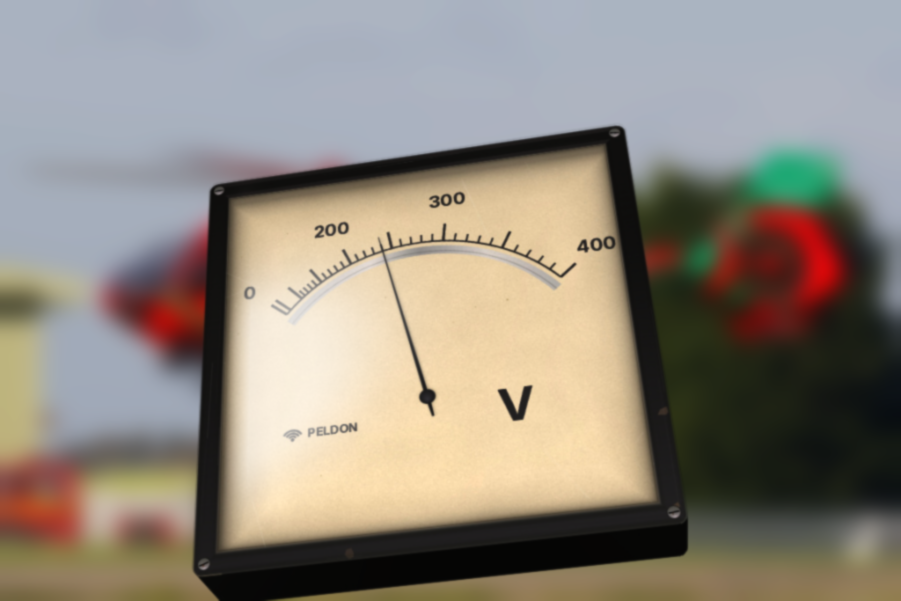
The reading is 240 V
